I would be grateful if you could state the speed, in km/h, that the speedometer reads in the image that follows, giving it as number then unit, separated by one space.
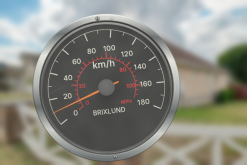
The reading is 10 km/h
